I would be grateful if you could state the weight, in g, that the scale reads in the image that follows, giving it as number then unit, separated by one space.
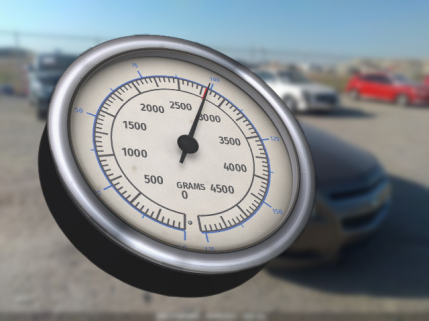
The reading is 2800 g
